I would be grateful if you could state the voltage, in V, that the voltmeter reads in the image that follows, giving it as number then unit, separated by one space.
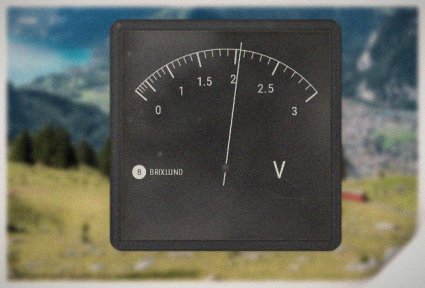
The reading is 2.05 V
